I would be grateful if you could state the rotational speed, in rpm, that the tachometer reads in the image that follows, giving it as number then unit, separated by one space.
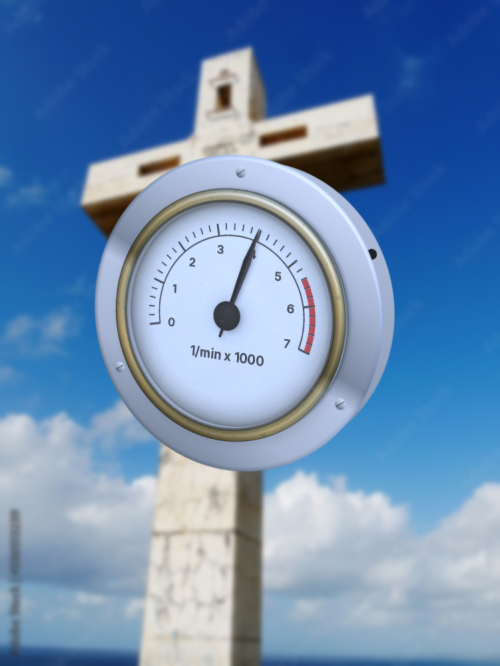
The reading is 4000 rpm
